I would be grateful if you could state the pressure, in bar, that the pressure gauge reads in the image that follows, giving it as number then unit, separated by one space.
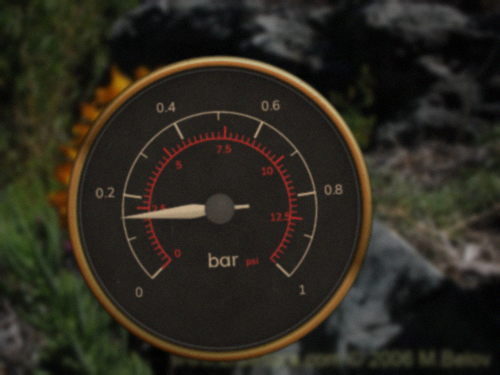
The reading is 0.15 bar
